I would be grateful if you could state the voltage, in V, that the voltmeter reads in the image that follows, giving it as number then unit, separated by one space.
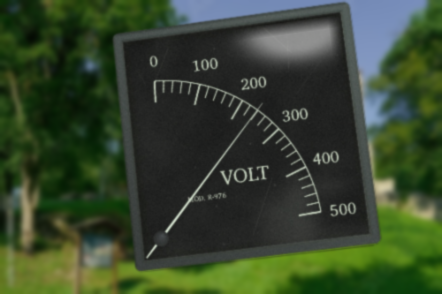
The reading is 240 V
